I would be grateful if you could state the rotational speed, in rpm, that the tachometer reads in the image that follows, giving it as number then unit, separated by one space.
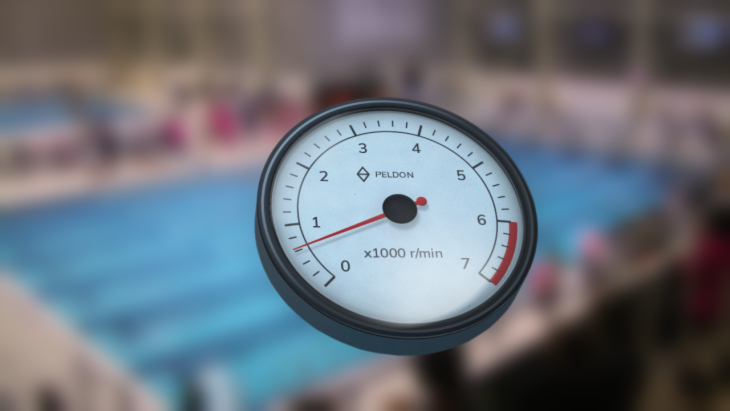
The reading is 600 rpm
